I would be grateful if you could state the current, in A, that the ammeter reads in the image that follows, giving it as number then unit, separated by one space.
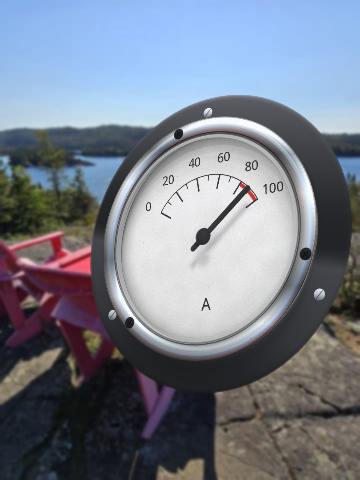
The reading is 90 A
